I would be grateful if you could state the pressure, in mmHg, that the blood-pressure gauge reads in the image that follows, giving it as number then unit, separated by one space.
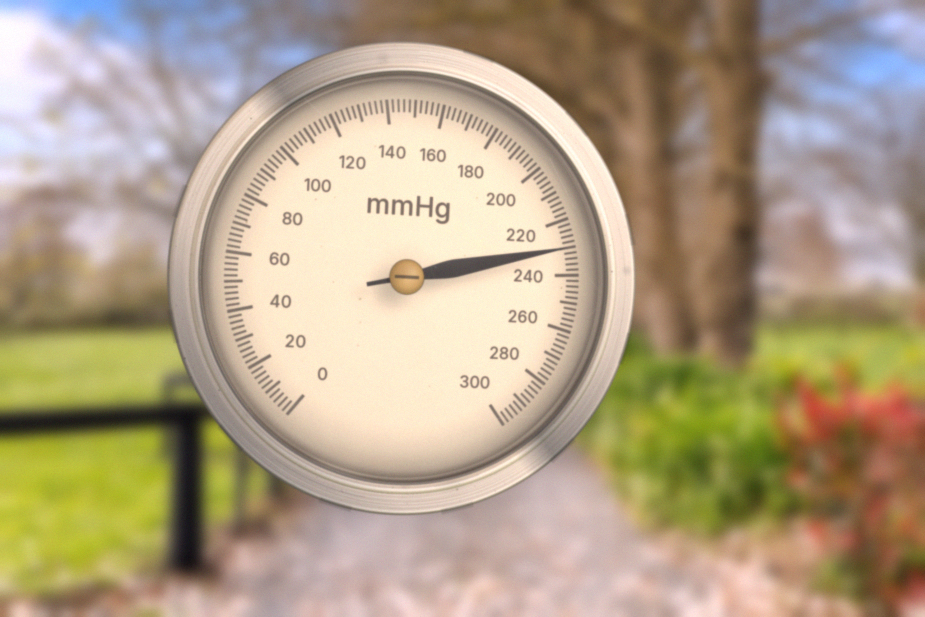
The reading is 230 mmHg
